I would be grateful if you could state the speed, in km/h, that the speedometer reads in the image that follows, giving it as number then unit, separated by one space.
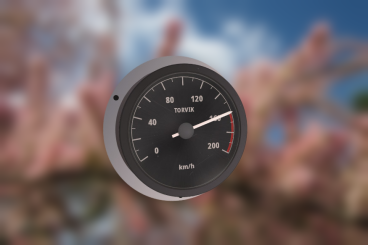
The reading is 160 km/h
